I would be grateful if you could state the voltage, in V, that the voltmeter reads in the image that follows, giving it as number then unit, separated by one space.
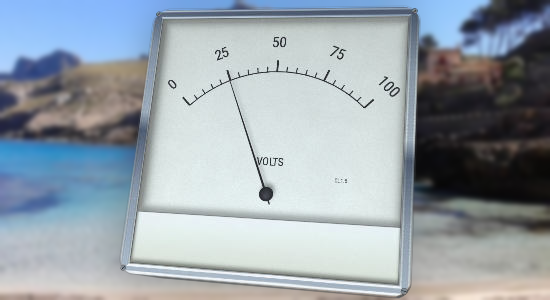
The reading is 25 V
